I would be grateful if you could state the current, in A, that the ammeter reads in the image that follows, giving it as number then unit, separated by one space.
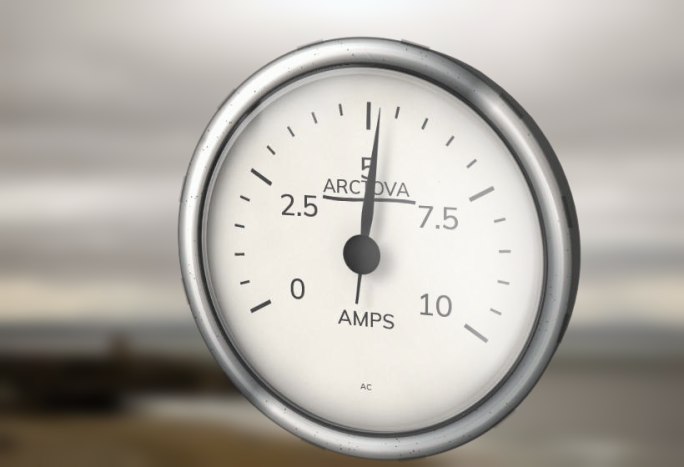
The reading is 5.25 A
